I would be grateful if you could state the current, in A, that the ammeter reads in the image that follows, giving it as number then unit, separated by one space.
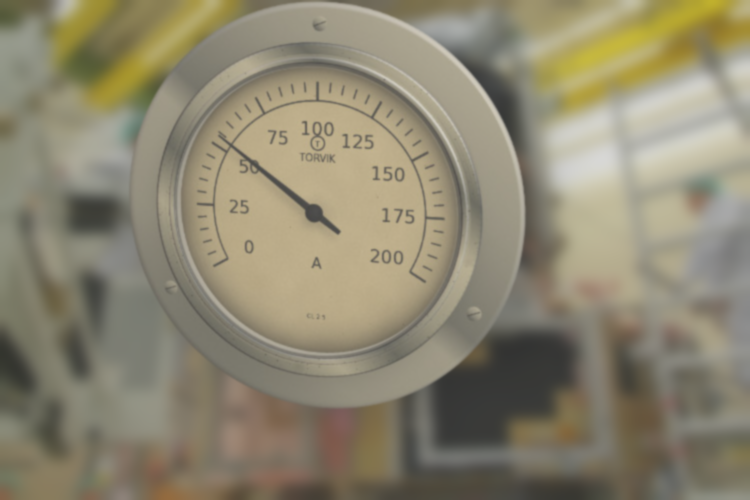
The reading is 55 A
